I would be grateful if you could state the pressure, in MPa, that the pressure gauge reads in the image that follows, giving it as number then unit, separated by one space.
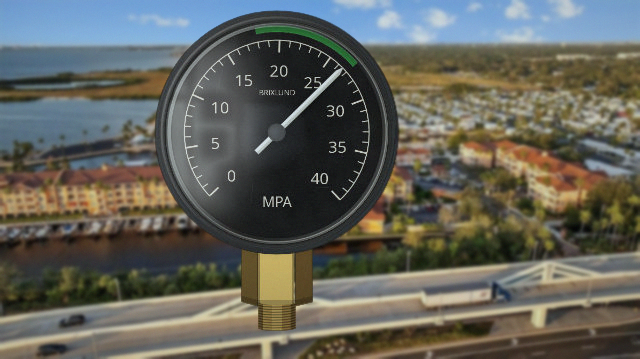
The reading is 26.5 MPa
